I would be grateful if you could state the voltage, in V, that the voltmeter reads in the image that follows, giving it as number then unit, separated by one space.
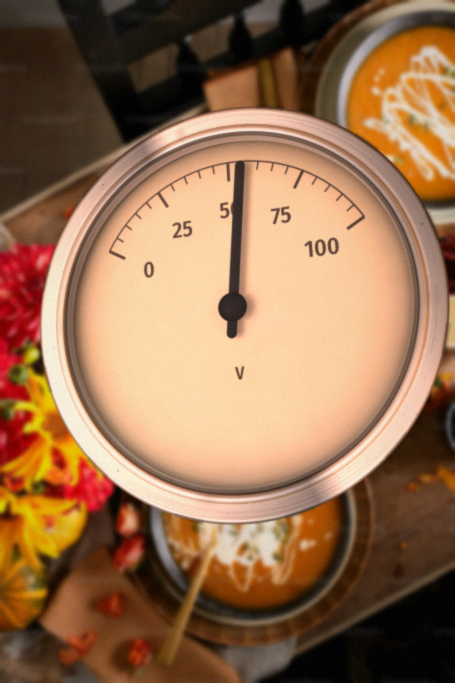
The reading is 55 V
